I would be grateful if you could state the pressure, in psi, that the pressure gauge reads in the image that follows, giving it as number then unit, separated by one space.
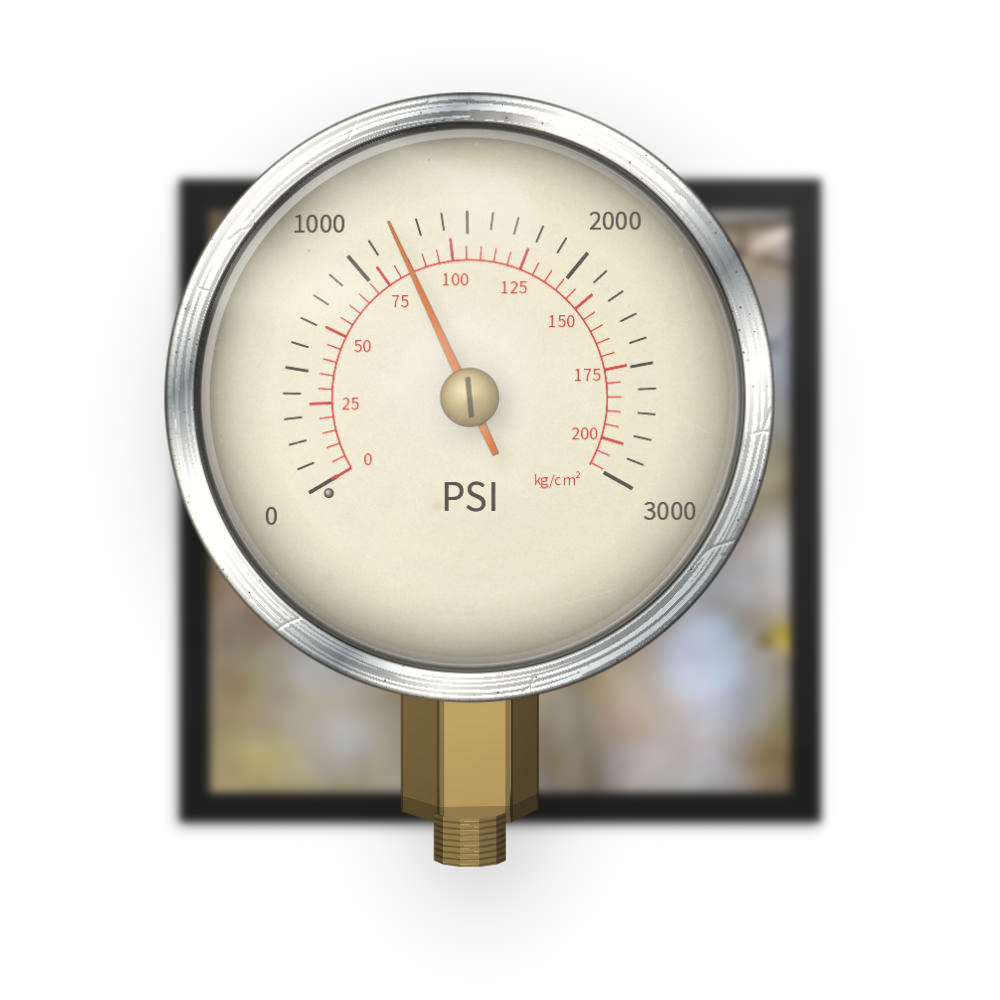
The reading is 1200 psi
